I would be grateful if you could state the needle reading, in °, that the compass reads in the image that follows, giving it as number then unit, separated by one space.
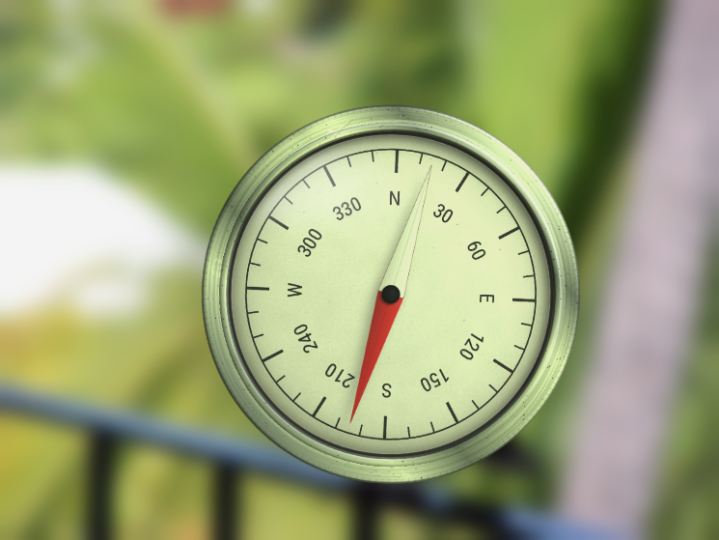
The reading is 195 °
